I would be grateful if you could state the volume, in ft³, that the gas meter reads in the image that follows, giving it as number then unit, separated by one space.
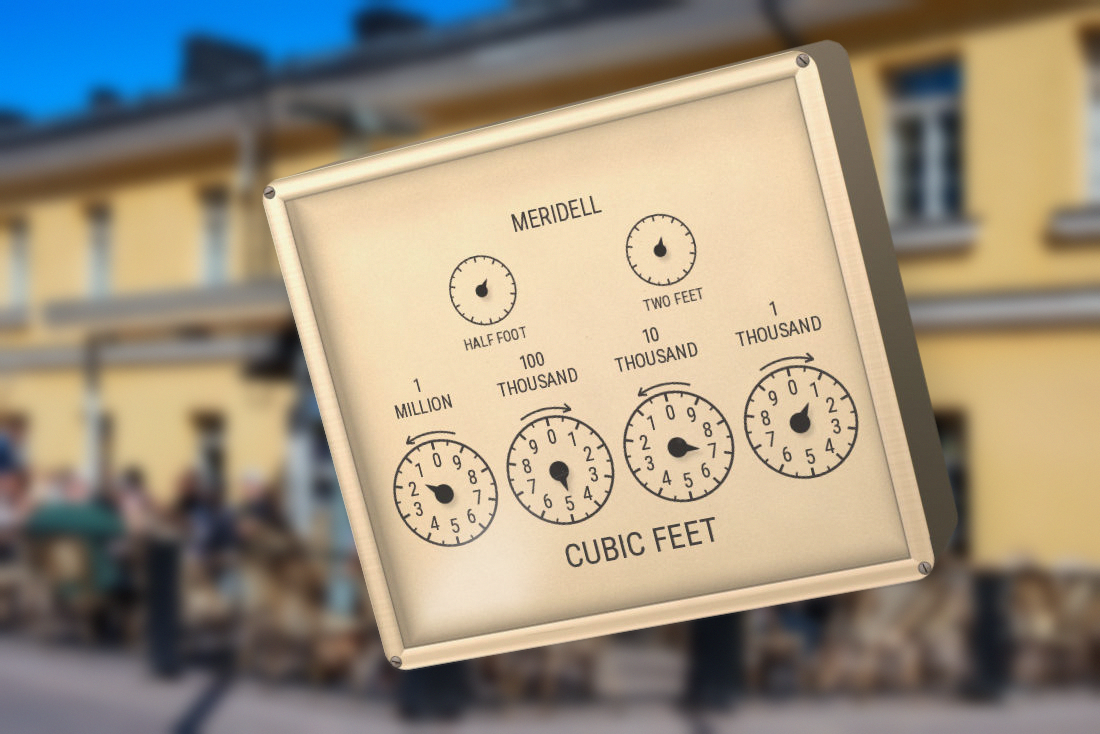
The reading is 147100 ft³
